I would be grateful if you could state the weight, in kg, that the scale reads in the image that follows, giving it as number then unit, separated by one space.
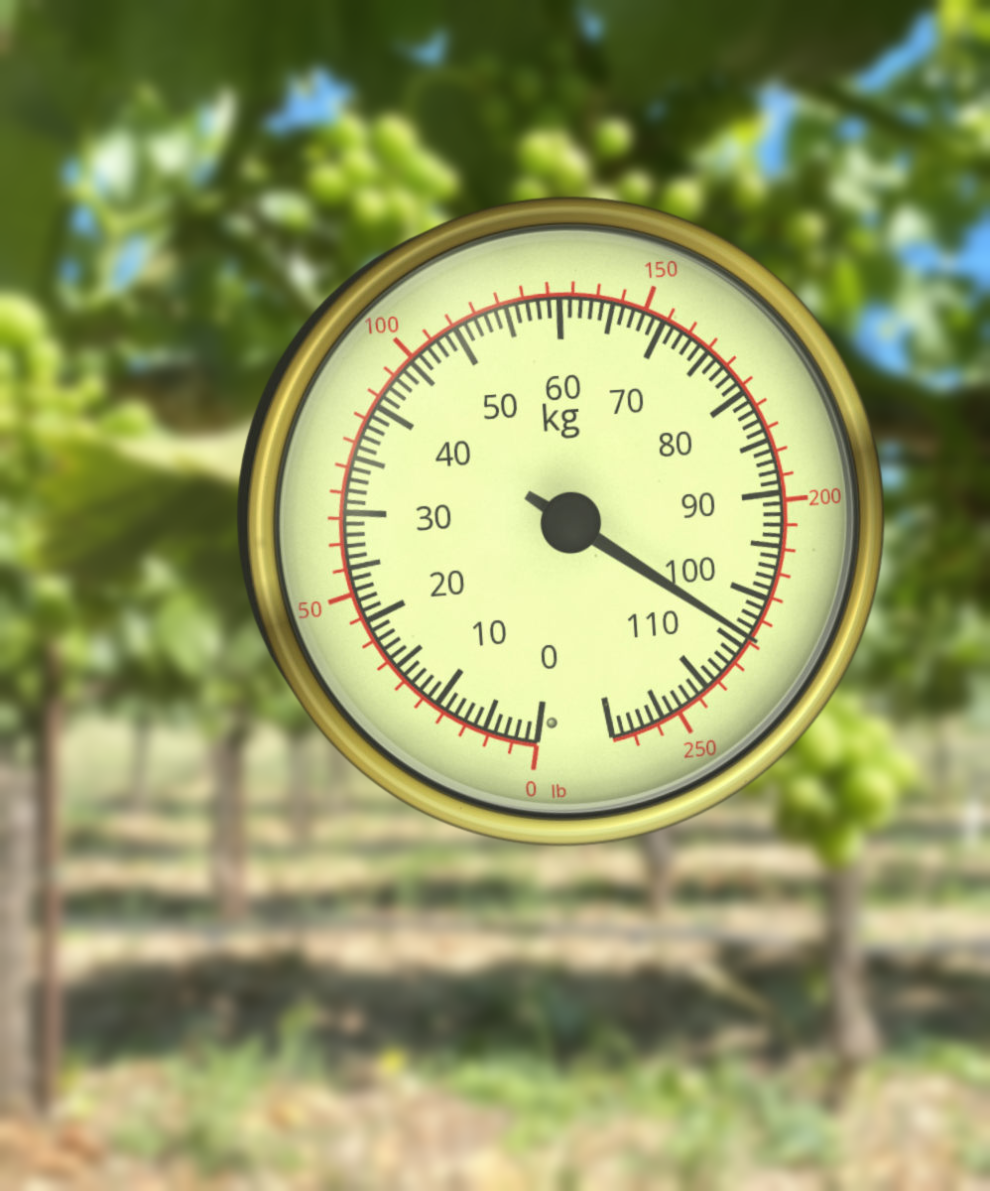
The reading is 104 kg
